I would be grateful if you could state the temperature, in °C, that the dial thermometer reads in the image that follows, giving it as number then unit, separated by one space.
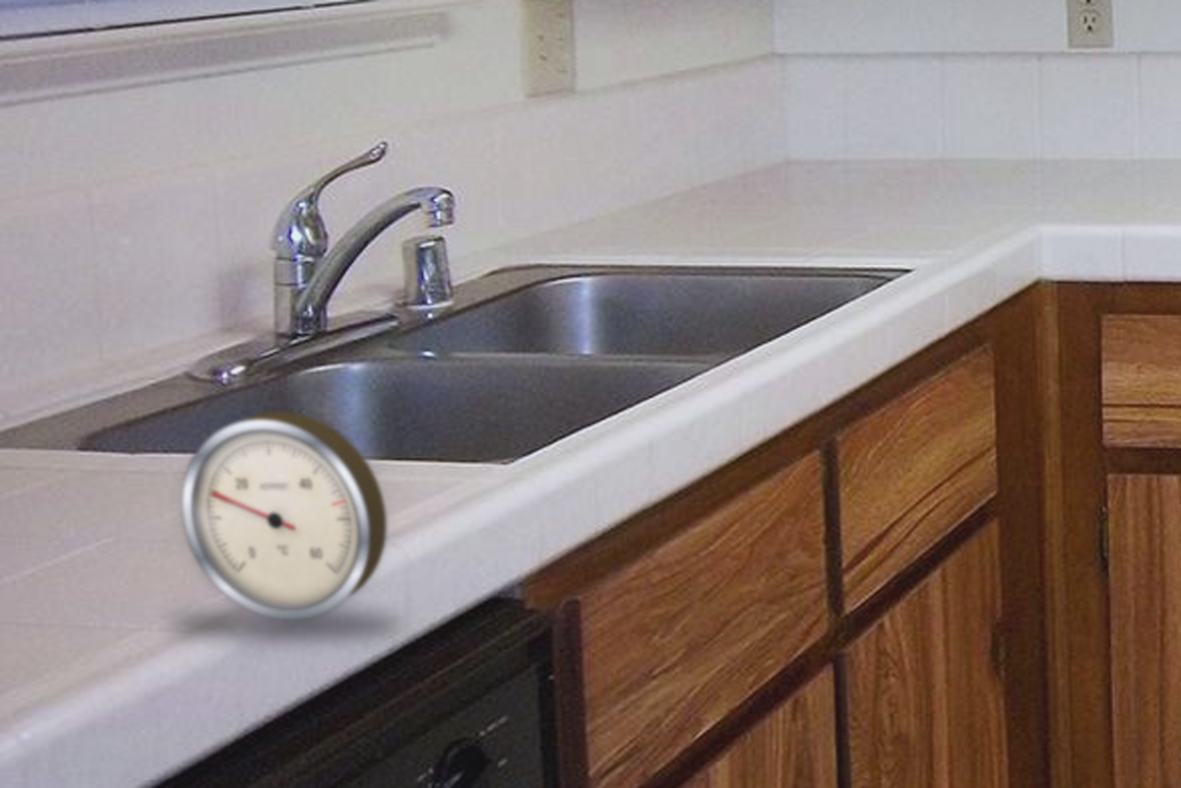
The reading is 15 °C
